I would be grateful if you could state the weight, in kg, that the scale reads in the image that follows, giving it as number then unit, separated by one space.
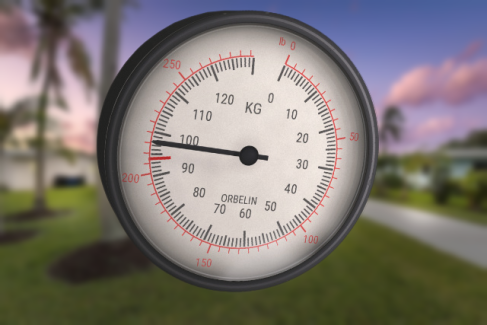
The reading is 98 kg
